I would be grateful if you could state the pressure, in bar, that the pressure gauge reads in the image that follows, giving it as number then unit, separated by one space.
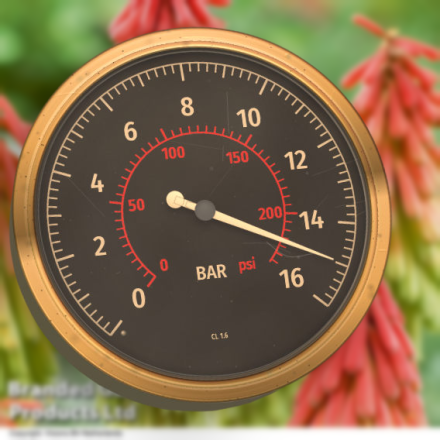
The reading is 15 bar
